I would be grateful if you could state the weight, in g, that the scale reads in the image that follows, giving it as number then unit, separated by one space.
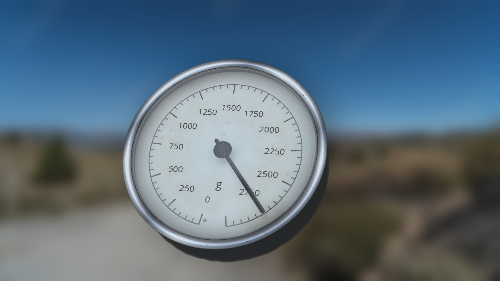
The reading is 2750 g
